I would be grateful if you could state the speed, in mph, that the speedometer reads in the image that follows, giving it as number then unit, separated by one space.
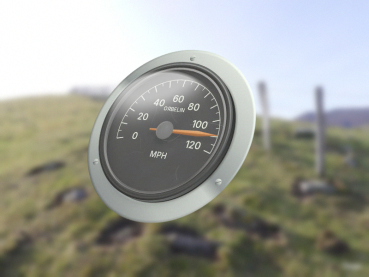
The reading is 110 mph
